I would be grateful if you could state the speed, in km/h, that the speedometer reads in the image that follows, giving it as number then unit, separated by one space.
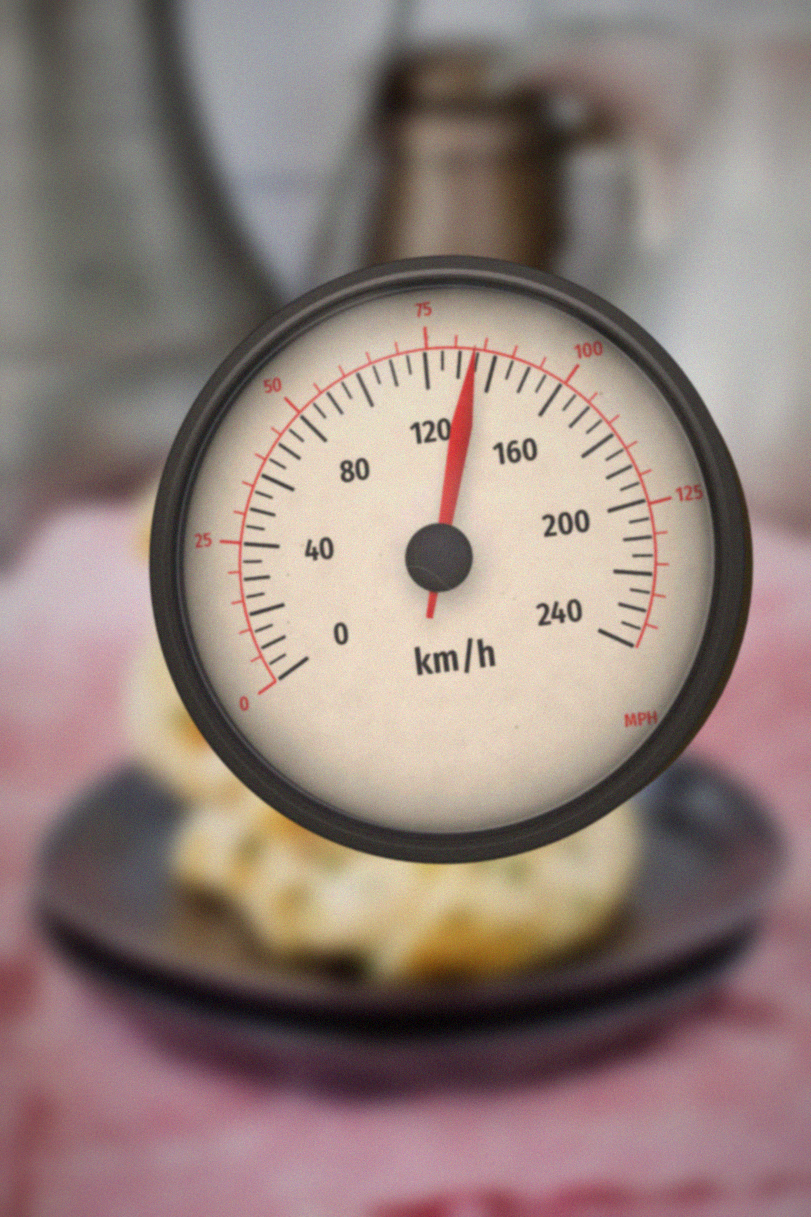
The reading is 135 km/h
